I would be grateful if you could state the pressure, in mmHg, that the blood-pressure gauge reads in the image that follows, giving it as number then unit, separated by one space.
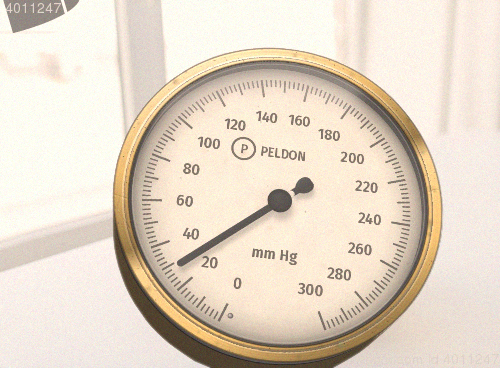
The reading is 28 mmHg
